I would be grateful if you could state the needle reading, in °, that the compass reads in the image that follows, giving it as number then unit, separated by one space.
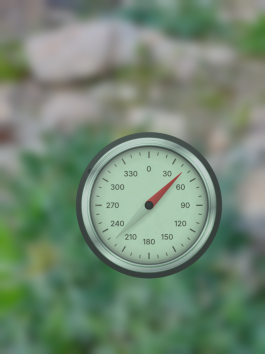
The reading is 45 °
